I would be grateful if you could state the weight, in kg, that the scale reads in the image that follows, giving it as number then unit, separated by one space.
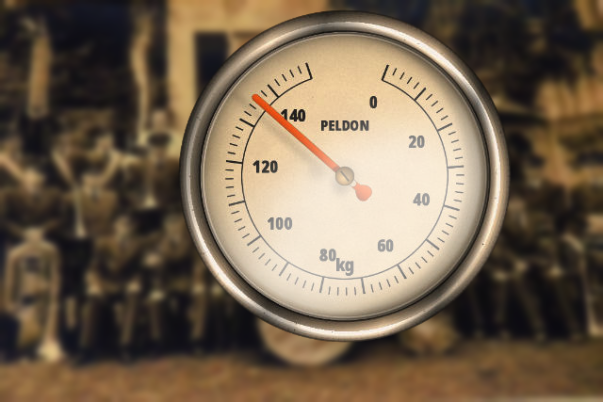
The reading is 136 kg
